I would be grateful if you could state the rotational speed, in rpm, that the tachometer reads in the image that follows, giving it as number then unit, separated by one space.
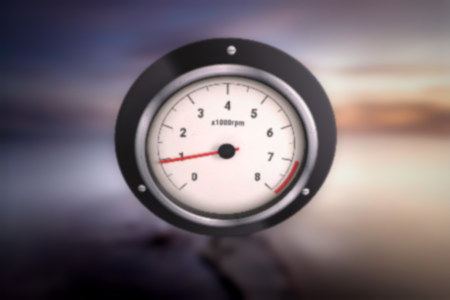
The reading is 1000 rpm
